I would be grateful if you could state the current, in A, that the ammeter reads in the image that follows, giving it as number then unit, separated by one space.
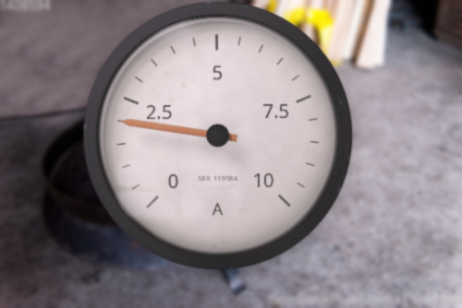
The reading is 2 A
